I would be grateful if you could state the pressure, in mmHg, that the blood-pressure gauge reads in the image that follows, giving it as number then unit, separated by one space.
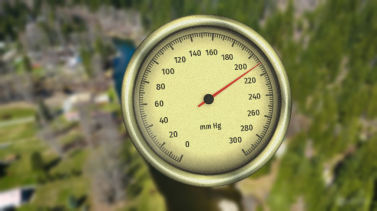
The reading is 210 mmHg
